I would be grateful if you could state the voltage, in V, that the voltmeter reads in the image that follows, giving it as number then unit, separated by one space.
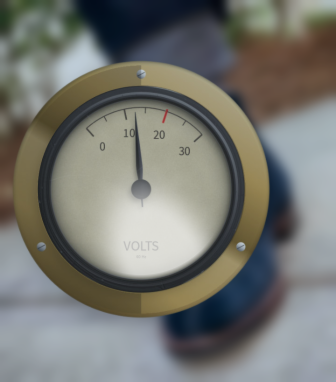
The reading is 12.5 V
